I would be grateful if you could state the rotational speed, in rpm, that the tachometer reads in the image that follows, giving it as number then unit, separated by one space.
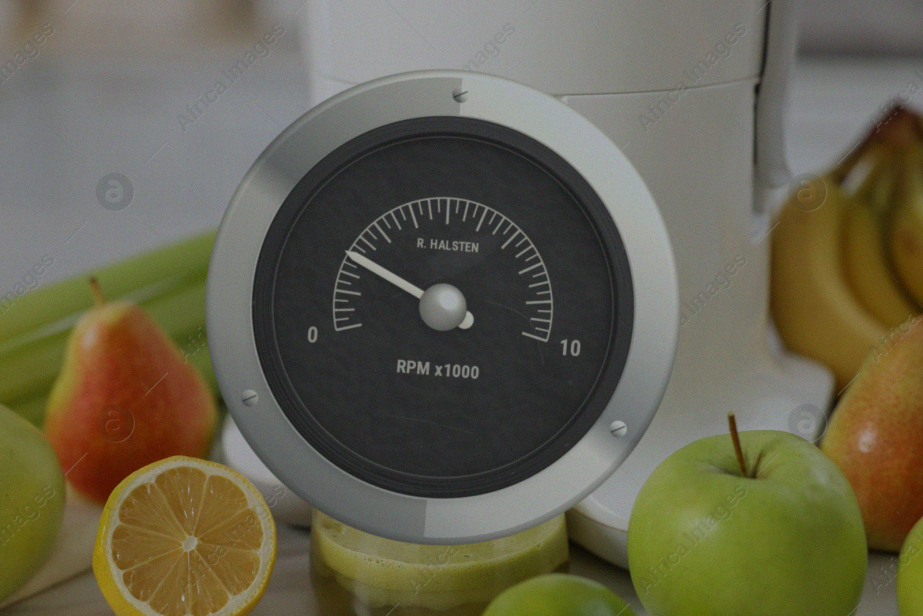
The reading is 2000 rpm
